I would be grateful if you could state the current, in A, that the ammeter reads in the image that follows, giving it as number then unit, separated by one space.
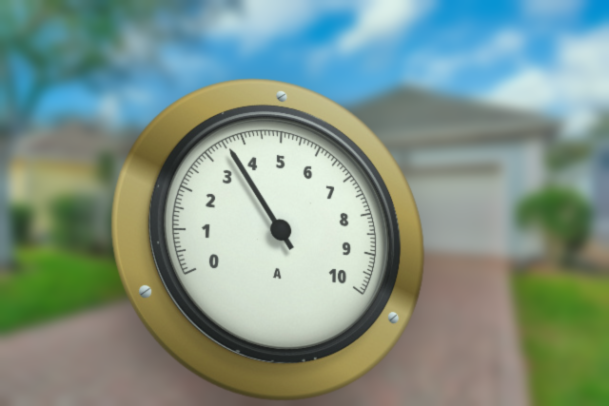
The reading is 3.5 A
